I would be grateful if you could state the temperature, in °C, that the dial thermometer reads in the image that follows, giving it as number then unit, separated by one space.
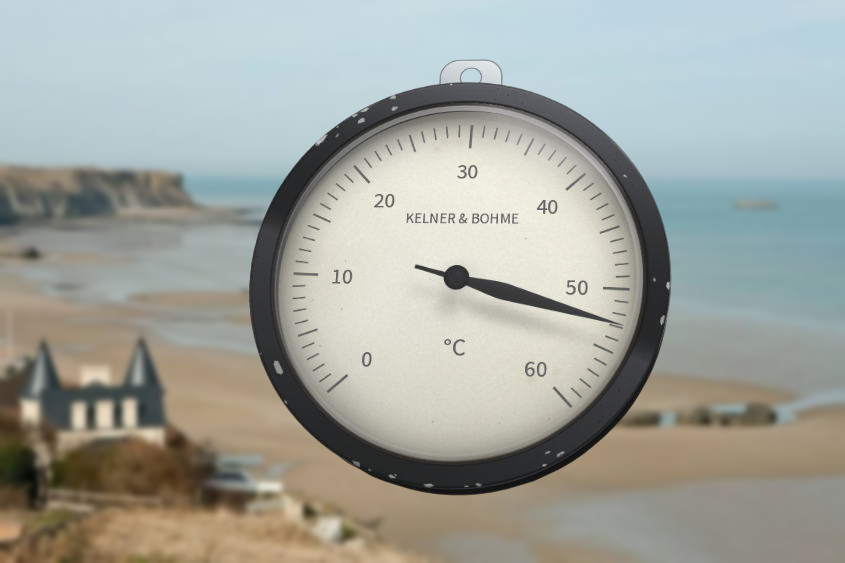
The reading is 53 °C
